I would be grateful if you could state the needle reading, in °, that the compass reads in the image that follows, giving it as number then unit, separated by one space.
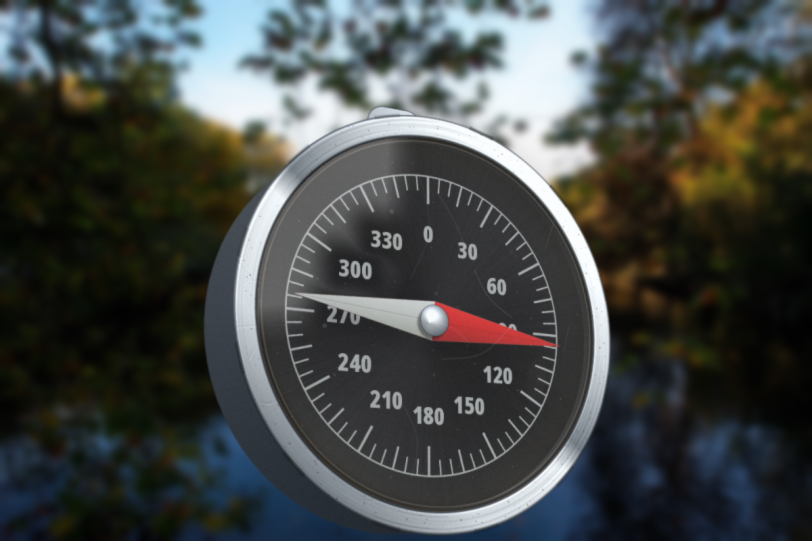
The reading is 95 °
